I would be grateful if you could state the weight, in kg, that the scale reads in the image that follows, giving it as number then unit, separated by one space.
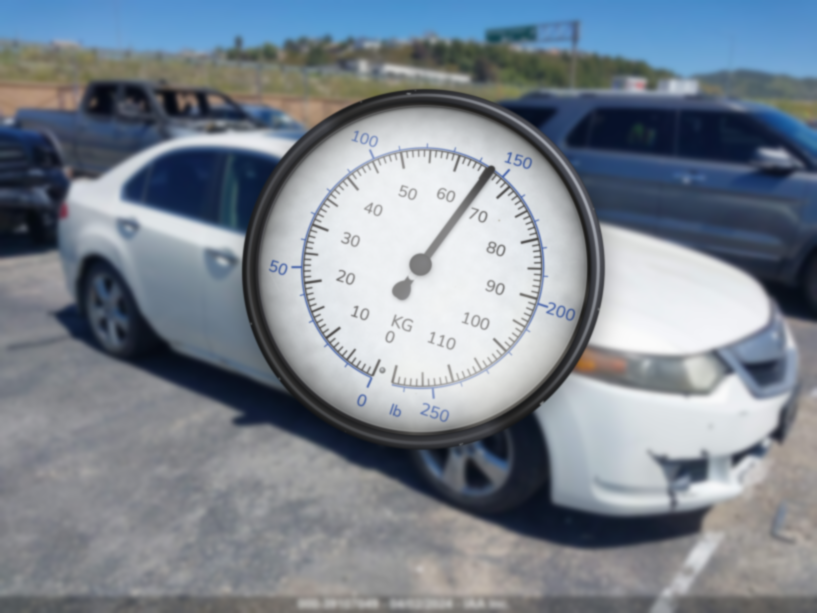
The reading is 66 kg
